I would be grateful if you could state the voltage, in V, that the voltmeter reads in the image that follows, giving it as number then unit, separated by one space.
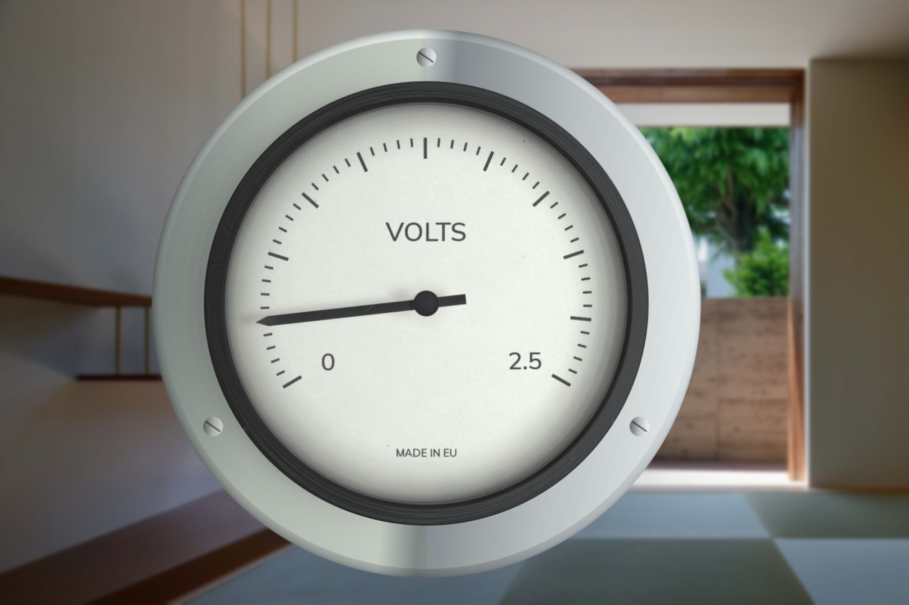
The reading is 0.25 V
